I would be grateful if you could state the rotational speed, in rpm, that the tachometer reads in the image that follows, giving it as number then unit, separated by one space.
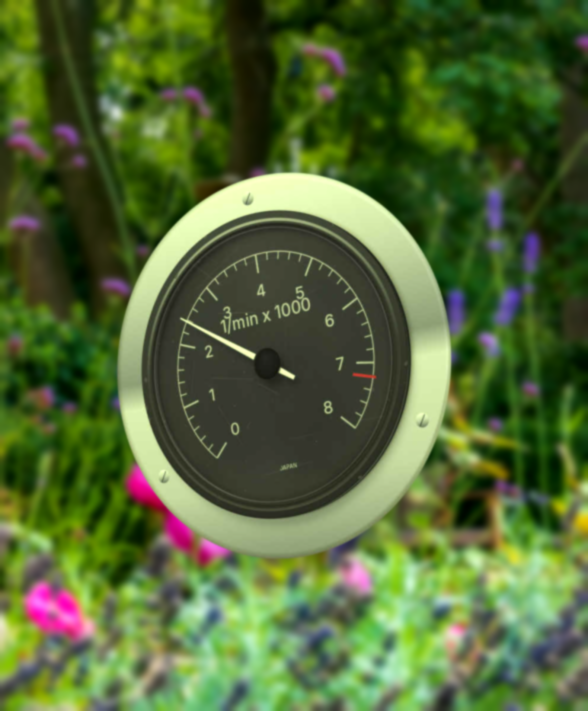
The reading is 2400 rpm
